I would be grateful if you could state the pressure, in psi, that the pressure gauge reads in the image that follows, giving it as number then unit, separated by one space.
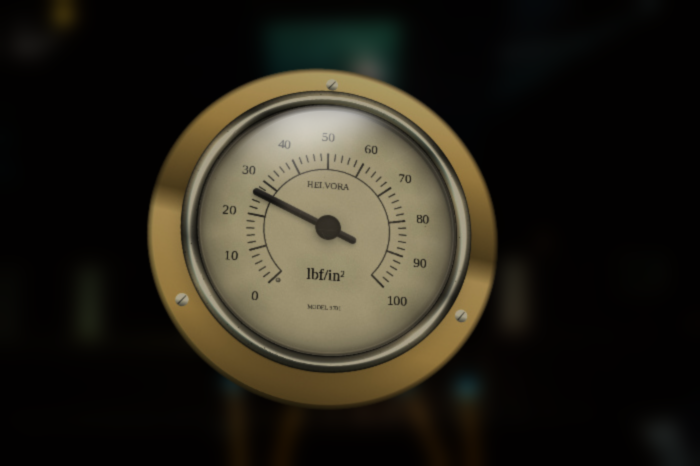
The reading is 26 psi
